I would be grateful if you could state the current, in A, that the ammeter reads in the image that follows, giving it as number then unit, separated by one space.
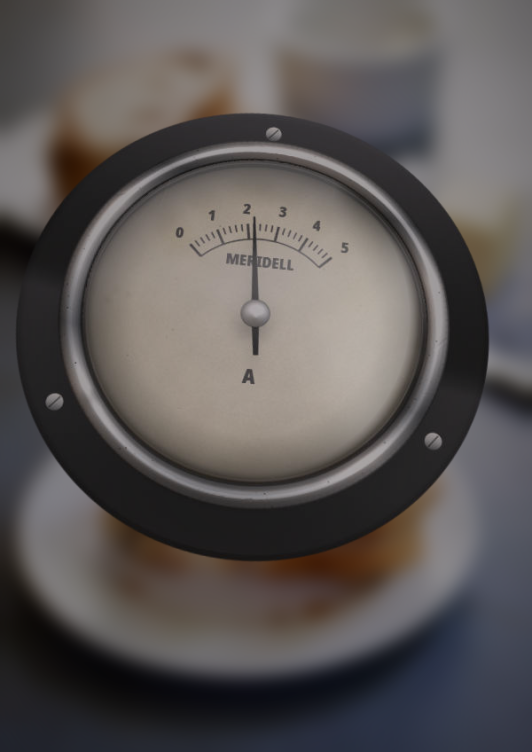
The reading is 2.2 A
